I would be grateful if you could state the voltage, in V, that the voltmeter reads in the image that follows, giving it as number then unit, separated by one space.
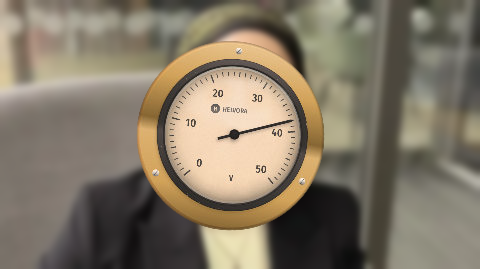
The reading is 38 V
